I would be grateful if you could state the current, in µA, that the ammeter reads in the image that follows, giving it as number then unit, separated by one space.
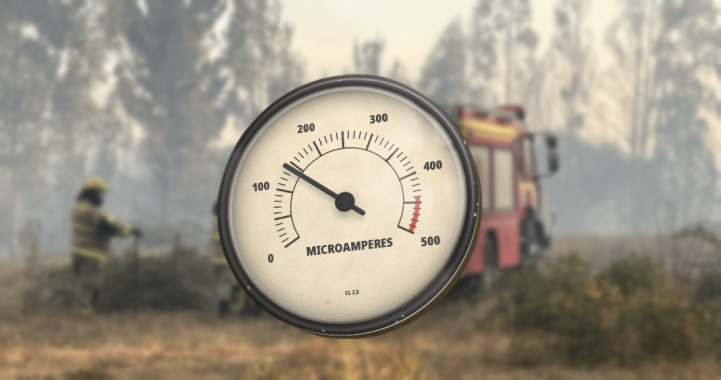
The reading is 140 µA
